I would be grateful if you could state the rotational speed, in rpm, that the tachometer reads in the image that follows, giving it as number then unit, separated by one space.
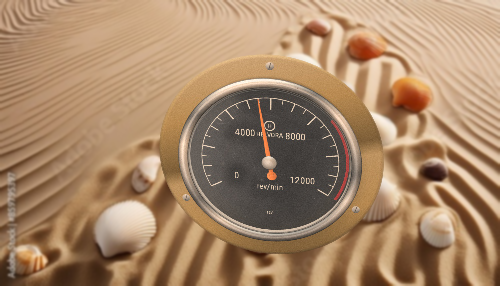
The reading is 5500 rpm
